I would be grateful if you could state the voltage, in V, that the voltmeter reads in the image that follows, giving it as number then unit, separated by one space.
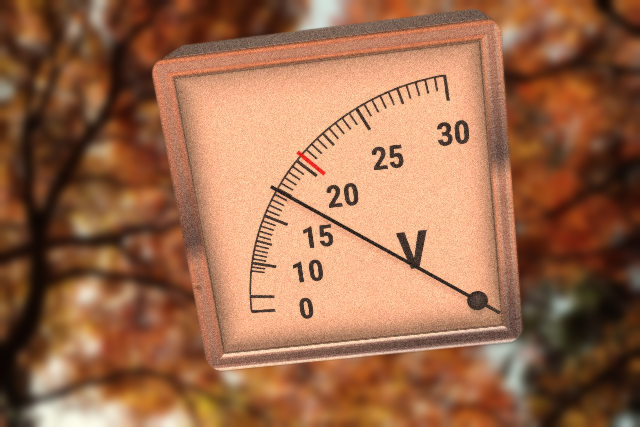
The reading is 17.5 V
